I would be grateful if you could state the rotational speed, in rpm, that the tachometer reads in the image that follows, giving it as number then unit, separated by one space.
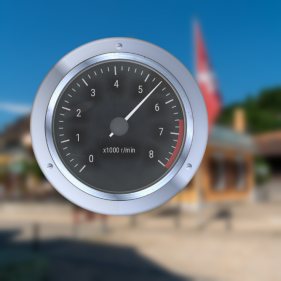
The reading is 5400 rpm
